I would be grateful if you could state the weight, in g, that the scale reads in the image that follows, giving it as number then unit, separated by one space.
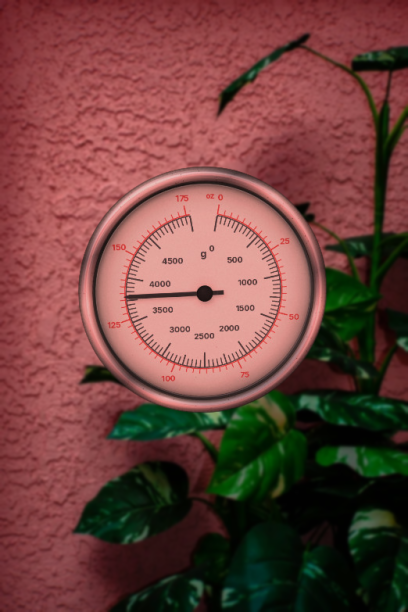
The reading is 3800 g
